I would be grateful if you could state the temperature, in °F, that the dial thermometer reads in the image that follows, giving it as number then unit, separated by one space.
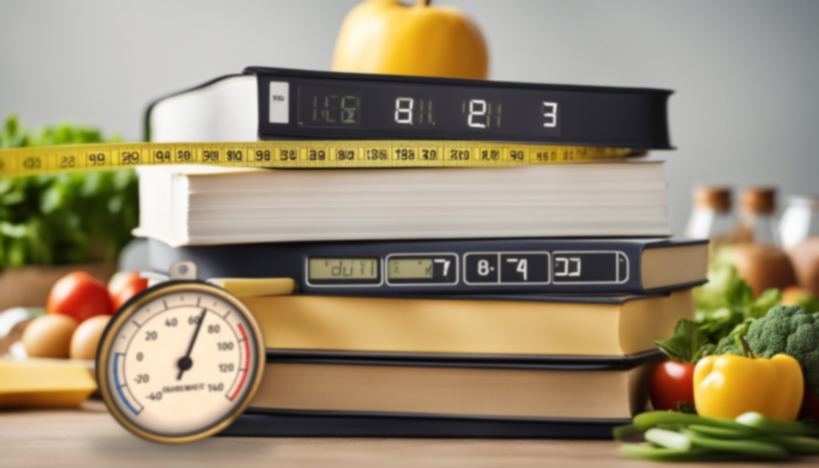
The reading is 65 °F
